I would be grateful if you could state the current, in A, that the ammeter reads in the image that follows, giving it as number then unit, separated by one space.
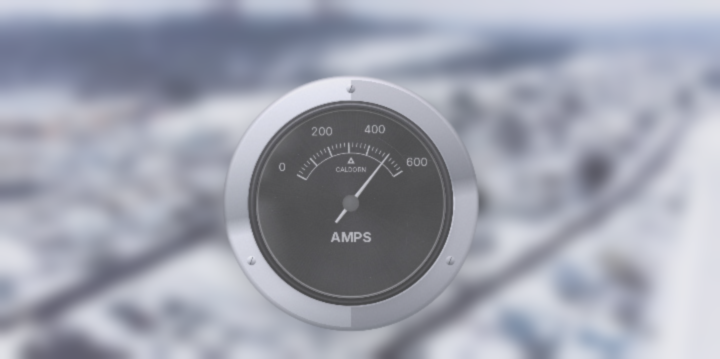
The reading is 500 A
